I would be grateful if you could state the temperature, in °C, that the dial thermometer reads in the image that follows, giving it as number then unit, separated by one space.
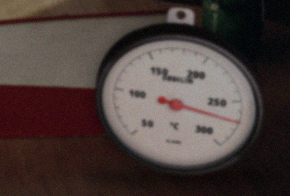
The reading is 270 °C
